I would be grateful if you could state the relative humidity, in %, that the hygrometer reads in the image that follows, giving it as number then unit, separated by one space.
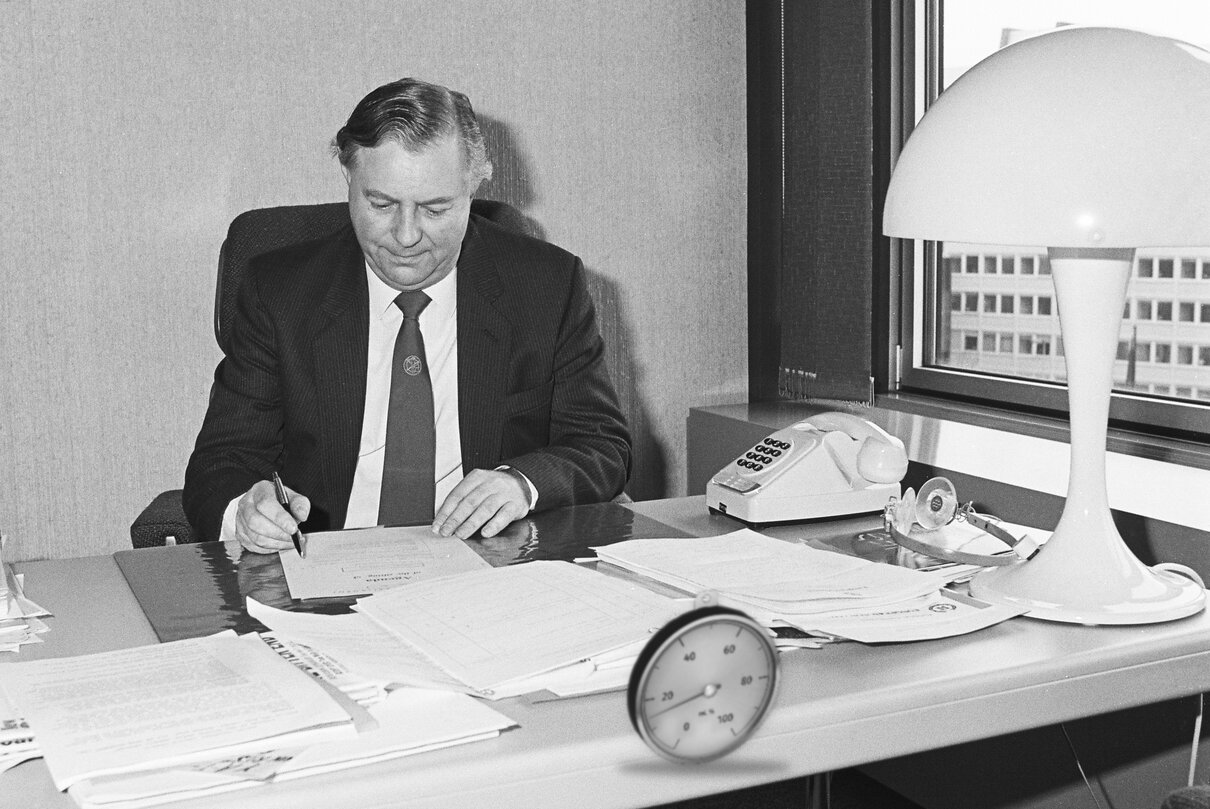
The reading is 15 %
